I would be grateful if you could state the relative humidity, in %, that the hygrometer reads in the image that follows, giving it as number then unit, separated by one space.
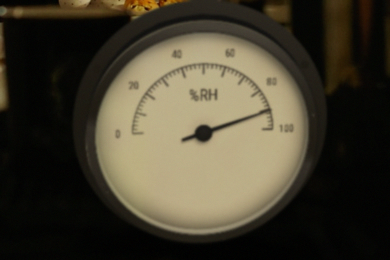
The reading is 90 %
